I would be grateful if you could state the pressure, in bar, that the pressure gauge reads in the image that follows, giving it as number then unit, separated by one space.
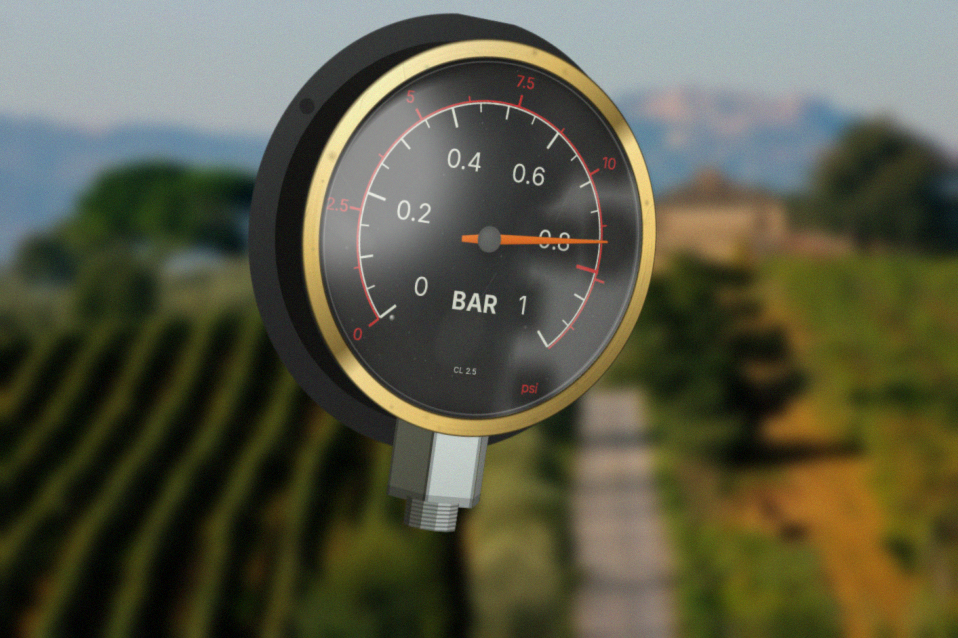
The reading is 0.8 bar
